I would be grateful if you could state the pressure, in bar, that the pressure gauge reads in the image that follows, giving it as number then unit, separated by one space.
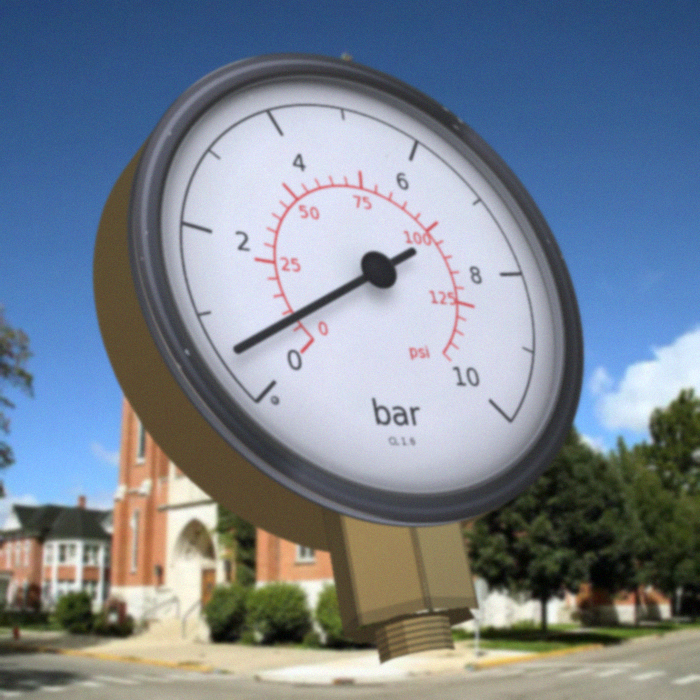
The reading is 0.5 bar
